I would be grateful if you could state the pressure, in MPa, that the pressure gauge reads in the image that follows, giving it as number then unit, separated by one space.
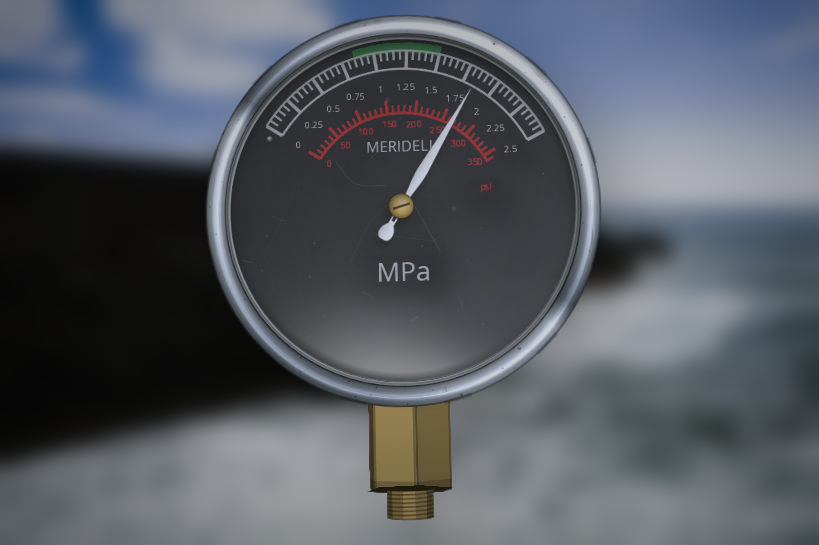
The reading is 1.85 MPa
